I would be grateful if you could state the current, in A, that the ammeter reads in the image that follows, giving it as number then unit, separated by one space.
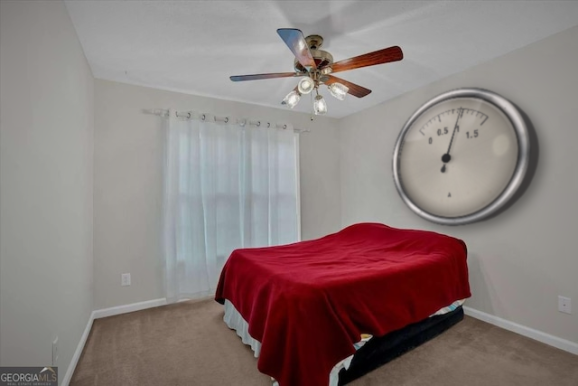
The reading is 1 A
